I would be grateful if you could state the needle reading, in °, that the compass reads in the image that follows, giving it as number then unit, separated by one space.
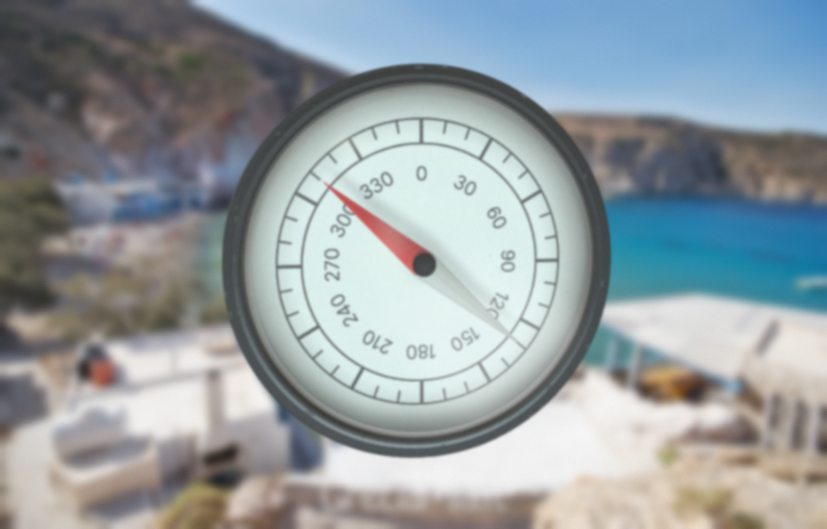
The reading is 310 °
